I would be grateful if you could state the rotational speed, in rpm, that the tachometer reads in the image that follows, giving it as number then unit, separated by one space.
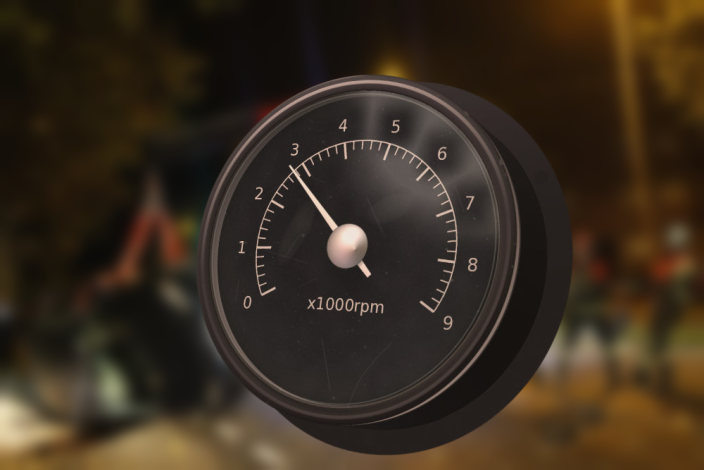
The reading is 2800 rpm
